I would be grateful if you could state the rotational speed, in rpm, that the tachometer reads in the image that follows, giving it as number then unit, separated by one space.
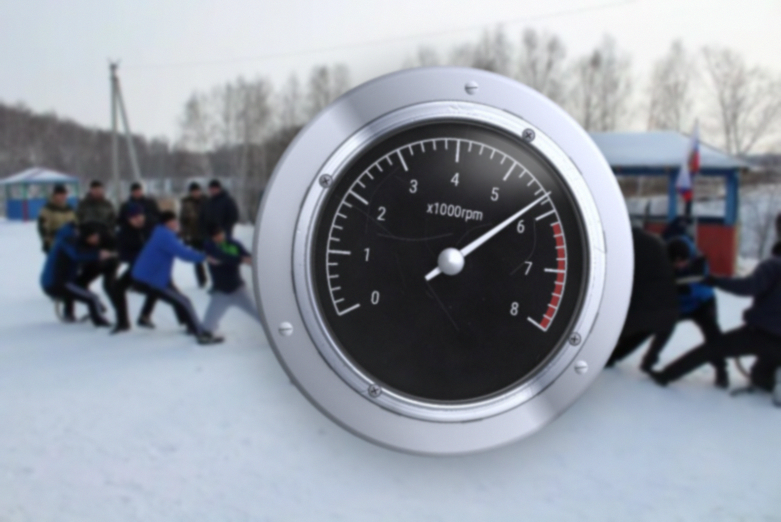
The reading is 5700 rpm
